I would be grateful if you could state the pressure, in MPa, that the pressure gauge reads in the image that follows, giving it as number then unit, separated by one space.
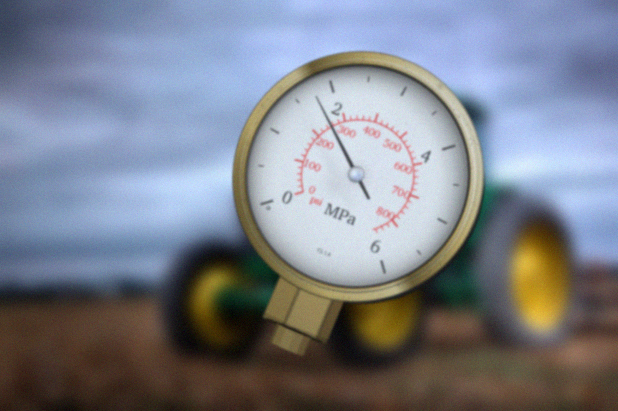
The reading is 1.75 MPa
